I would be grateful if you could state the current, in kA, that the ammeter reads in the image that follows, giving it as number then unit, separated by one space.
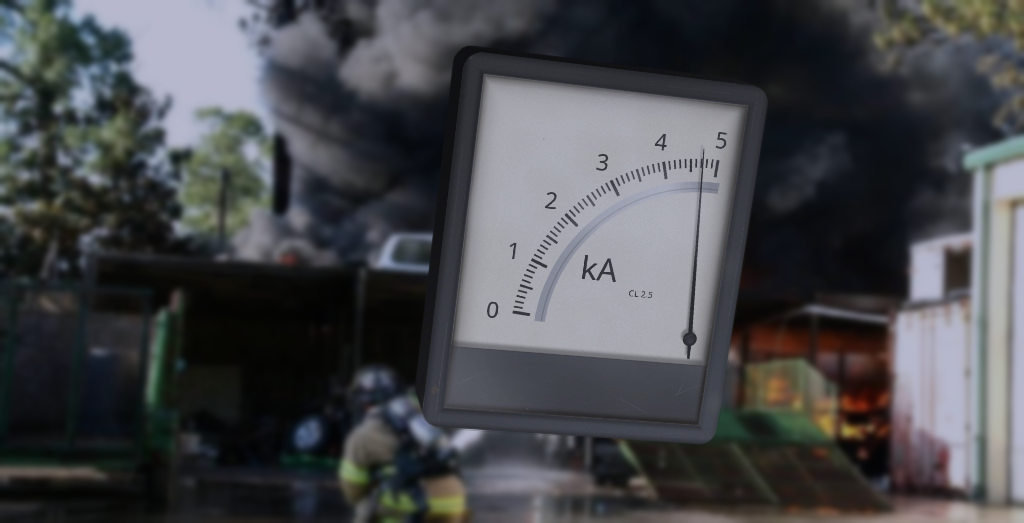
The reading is 4.7 kA
